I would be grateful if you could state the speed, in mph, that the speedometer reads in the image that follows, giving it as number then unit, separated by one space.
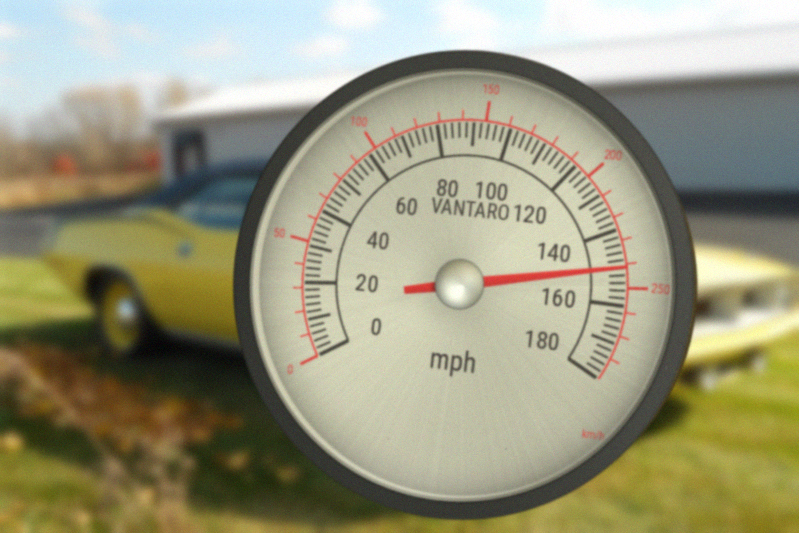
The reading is 150 mph
